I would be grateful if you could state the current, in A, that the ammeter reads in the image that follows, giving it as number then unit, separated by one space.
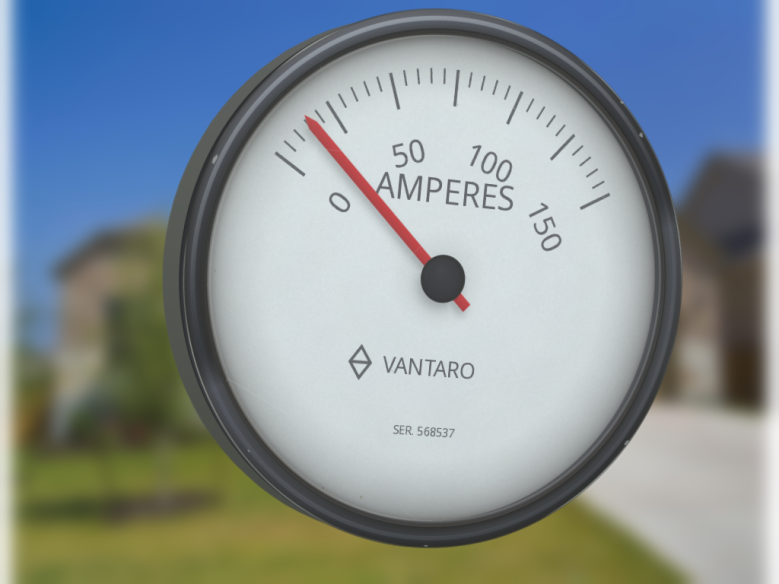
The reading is 15 A
